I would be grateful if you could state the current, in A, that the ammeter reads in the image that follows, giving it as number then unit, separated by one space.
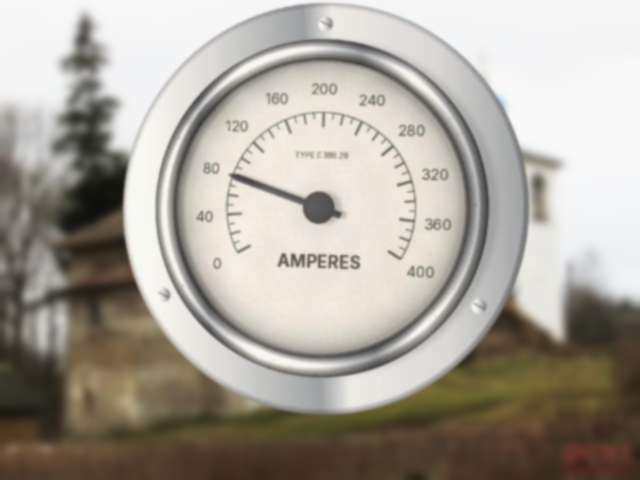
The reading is 80 A
